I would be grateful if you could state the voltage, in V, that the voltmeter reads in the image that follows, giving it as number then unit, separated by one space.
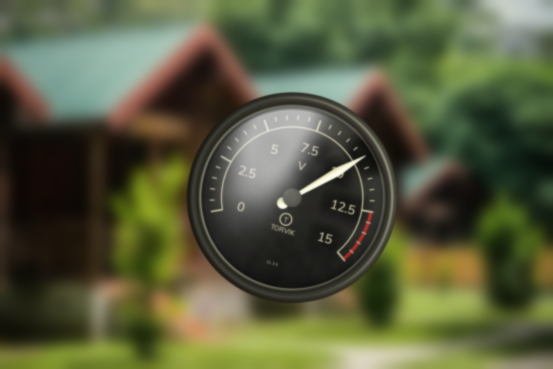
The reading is 10 V
